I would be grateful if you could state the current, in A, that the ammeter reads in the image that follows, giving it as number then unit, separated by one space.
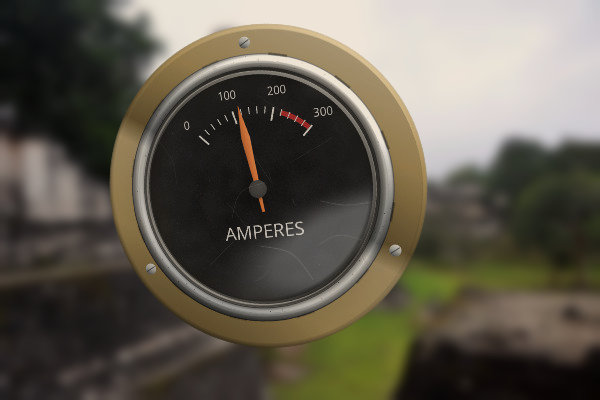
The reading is 120 A
